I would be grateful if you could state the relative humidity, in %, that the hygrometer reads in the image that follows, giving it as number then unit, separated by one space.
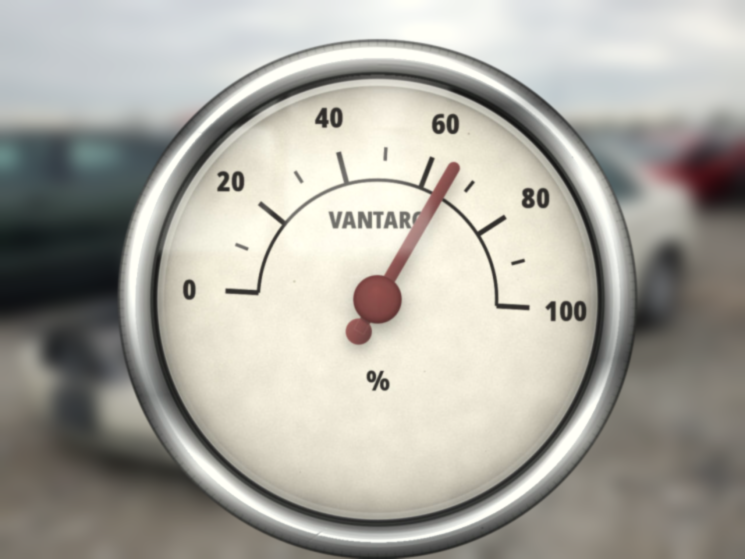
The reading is 65 %
